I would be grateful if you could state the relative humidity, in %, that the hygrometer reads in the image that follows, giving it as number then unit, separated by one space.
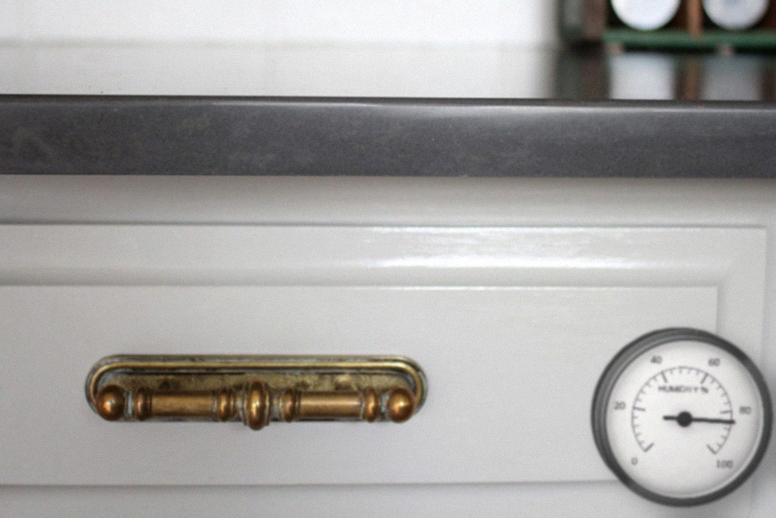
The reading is 84 %
